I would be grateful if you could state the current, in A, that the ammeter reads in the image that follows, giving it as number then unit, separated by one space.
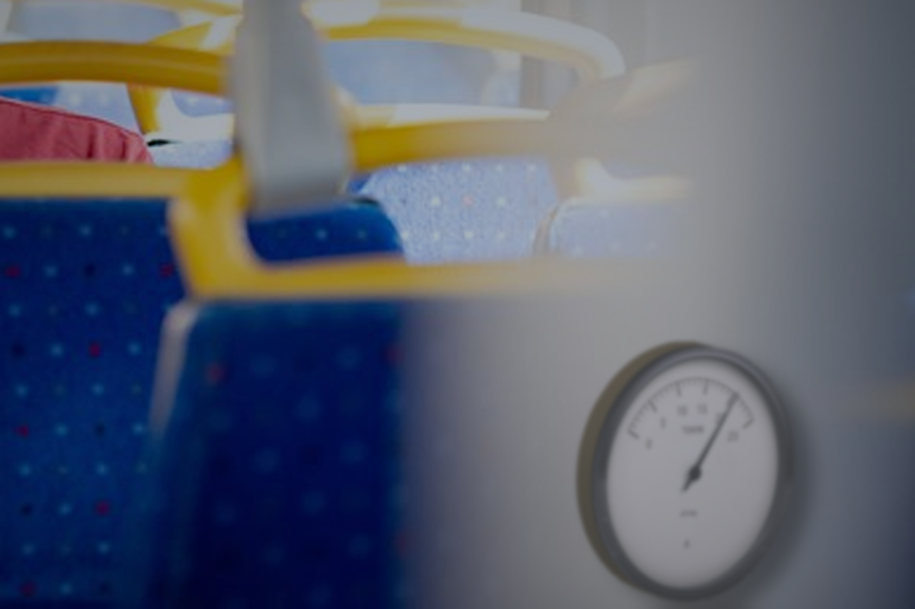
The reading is 20 A
